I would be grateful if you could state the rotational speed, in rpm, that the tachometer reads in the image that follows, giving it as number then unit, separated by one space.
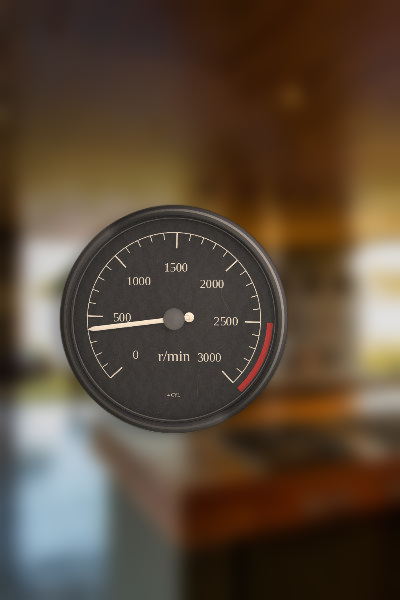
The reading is 400 rpm
